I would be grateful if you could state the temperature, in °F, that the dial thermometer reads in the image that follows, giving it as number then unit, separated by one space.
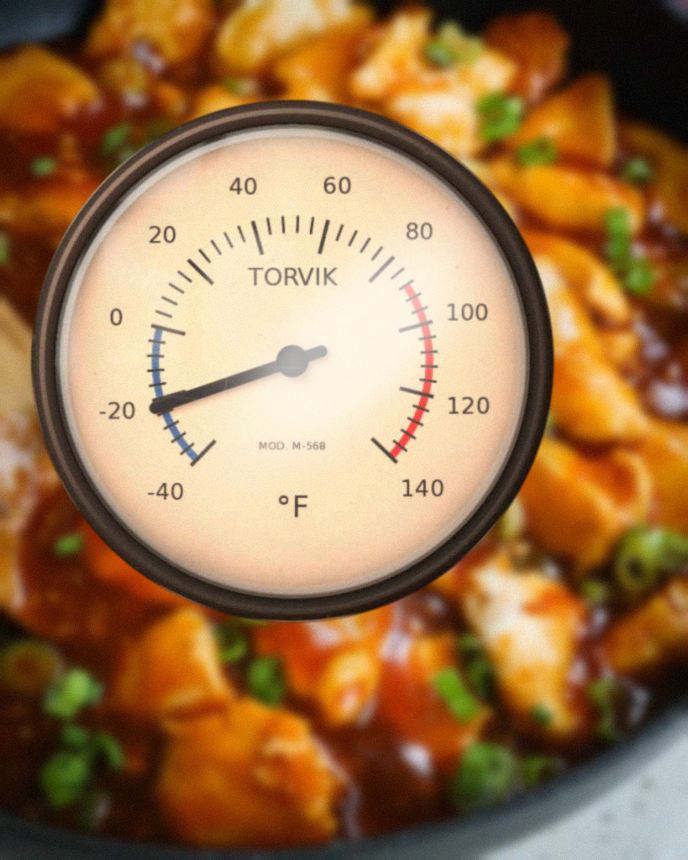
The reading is -22 °F
